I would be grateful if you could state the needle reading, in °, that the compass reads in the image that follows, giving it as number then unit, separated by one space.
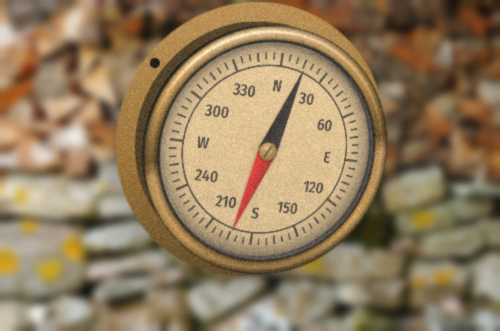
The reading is 195 °
